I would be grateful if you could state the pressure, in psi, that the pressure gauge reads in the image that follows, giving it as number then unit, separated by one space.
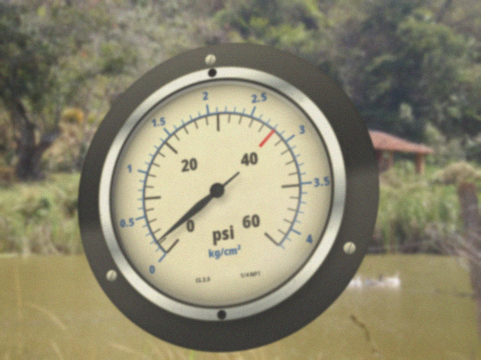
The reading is 2 psi
